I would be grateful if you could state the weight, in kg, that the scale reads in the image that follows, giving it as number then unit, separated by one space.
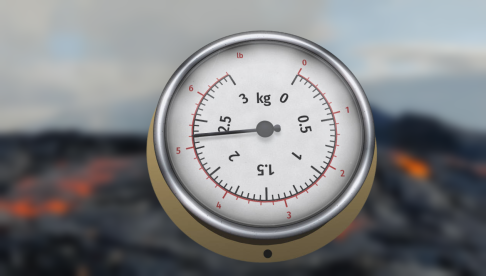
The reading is 2.35 kg
